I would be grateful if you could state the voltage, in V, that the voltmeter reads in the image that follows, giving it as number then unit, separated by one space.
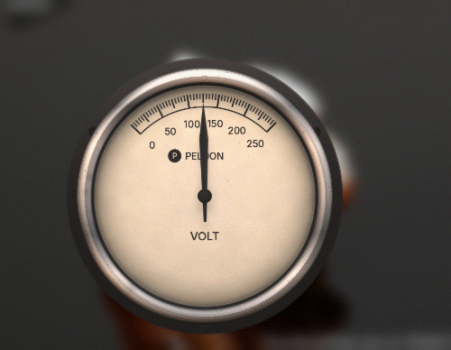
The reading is 125 V
